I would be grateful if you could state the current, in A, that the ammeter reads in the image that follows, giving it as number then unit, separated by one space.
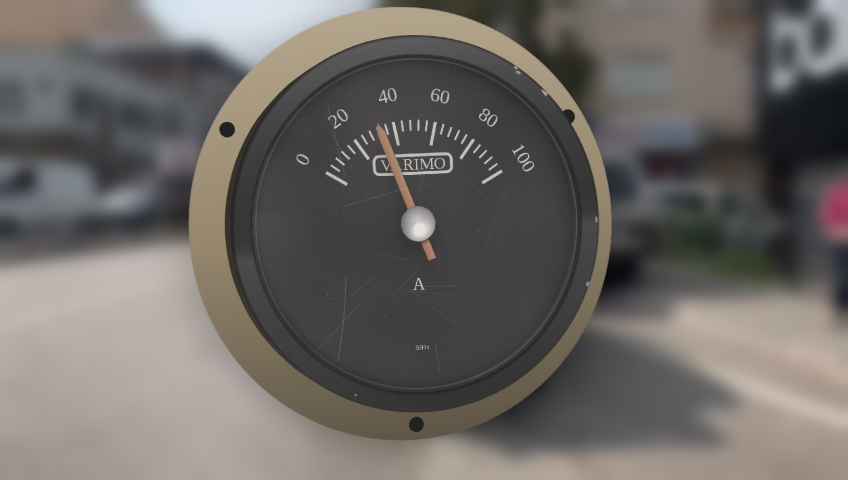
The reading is 32 A
